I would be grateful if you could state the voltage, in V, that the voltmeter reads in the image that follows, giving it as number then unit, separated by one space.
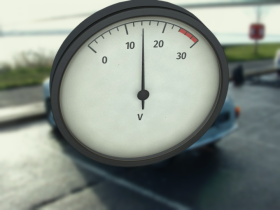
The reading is 14 V
